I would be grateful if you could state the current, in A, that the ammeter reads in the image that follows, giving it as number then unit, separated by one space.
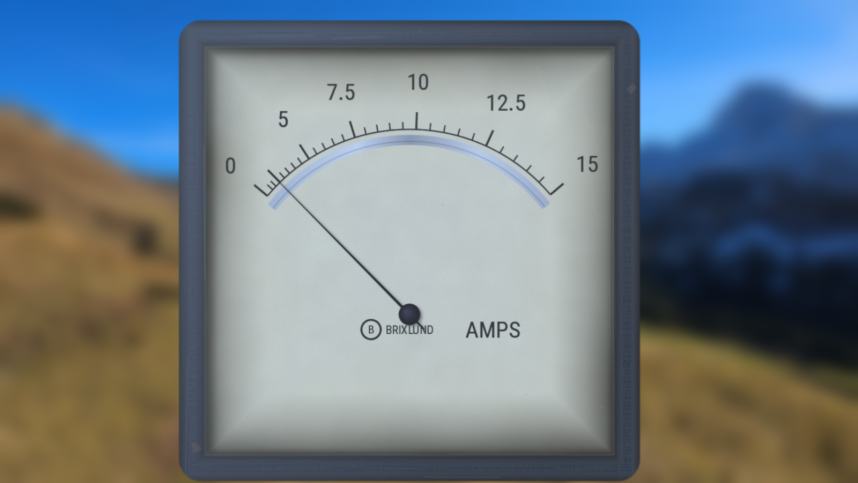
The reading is 2.5 A
